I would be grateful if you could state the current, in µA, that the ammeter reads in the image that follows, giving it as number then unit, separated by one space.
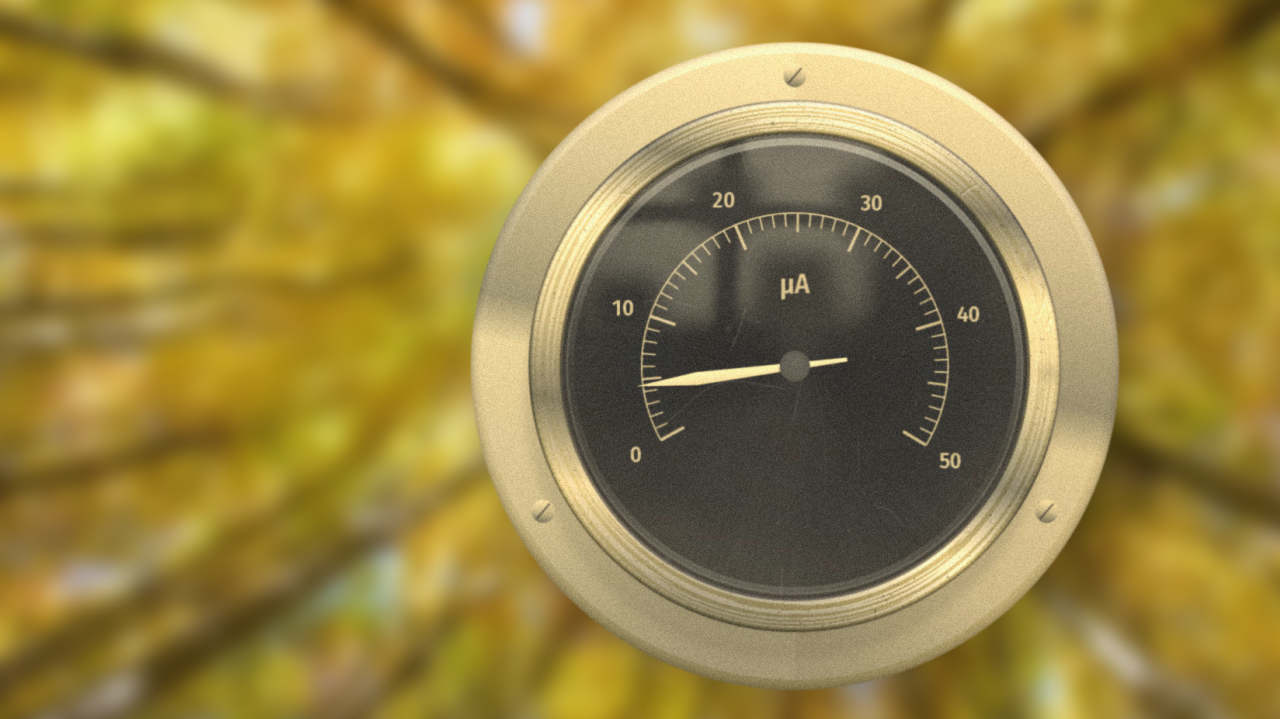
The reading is 4.5 µA
